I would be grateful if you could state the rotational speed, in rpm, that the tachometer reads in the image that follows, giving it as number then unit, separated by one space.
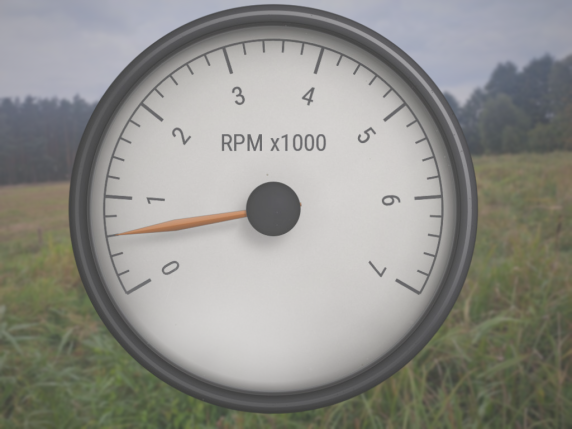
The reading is 600 rpm
